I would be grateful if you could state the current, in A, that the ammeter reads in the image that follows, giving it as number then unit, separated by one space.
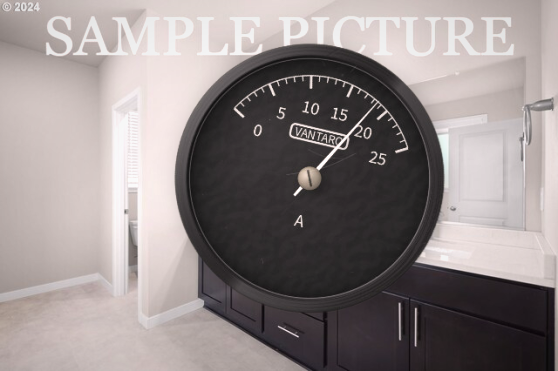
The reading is 18.5 A
